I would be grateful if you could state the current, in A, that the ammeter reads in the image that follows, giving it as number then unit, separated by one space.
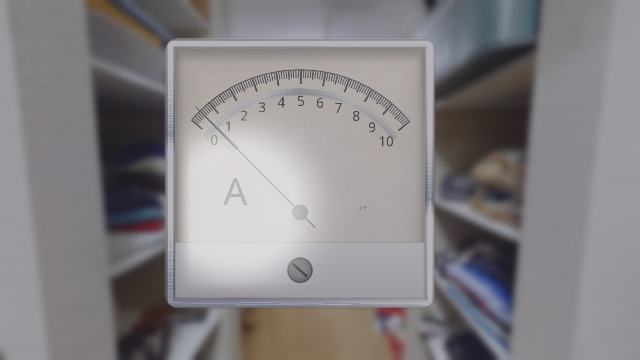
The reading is 0.5 A
